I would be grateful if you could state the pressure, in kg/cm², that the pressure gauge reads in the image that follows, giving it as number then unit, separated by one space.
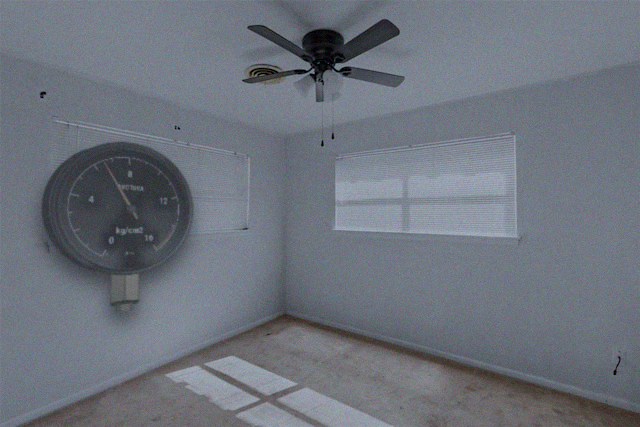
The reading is 6.5 kg/cm²
